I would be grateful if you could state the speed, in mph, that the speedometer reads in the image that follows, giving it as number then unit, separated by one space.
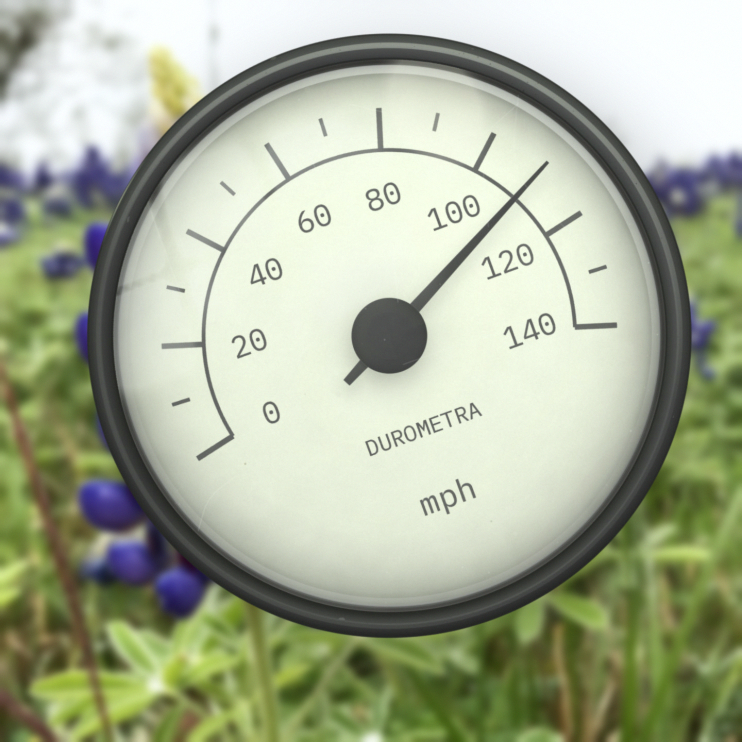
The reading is 110 mph
